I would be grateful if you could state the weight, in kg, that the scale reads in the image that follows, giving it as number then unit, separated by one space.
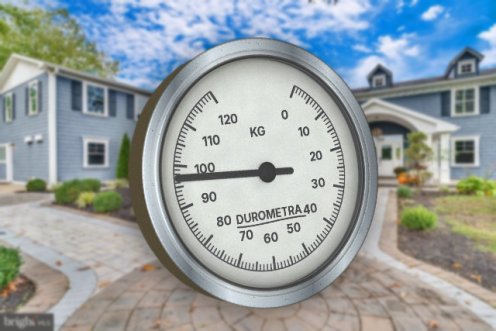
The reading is 97 kg
